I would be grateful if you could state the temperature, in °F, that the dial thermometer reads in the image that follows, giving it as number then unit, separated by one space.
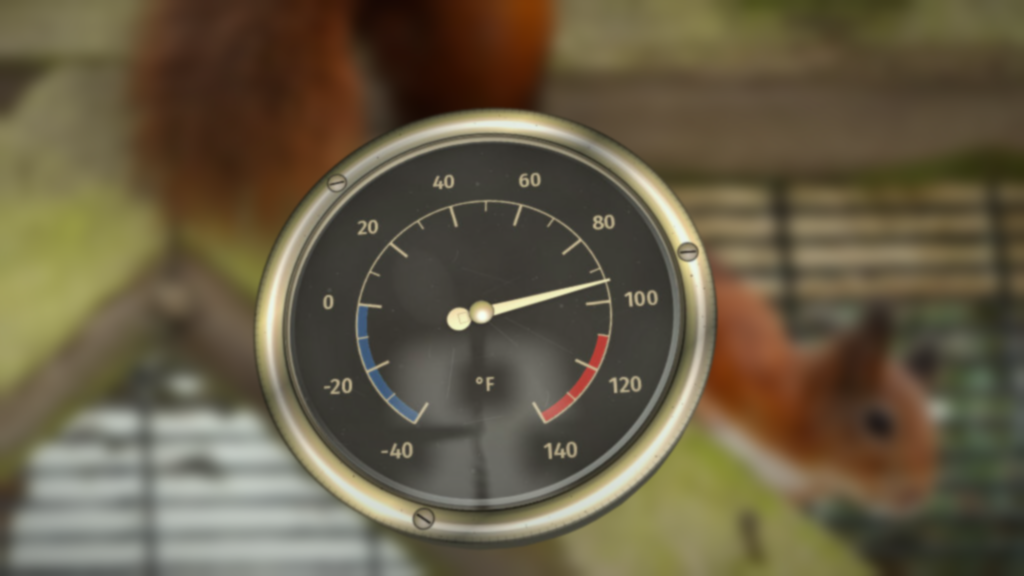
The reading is 95 °F
